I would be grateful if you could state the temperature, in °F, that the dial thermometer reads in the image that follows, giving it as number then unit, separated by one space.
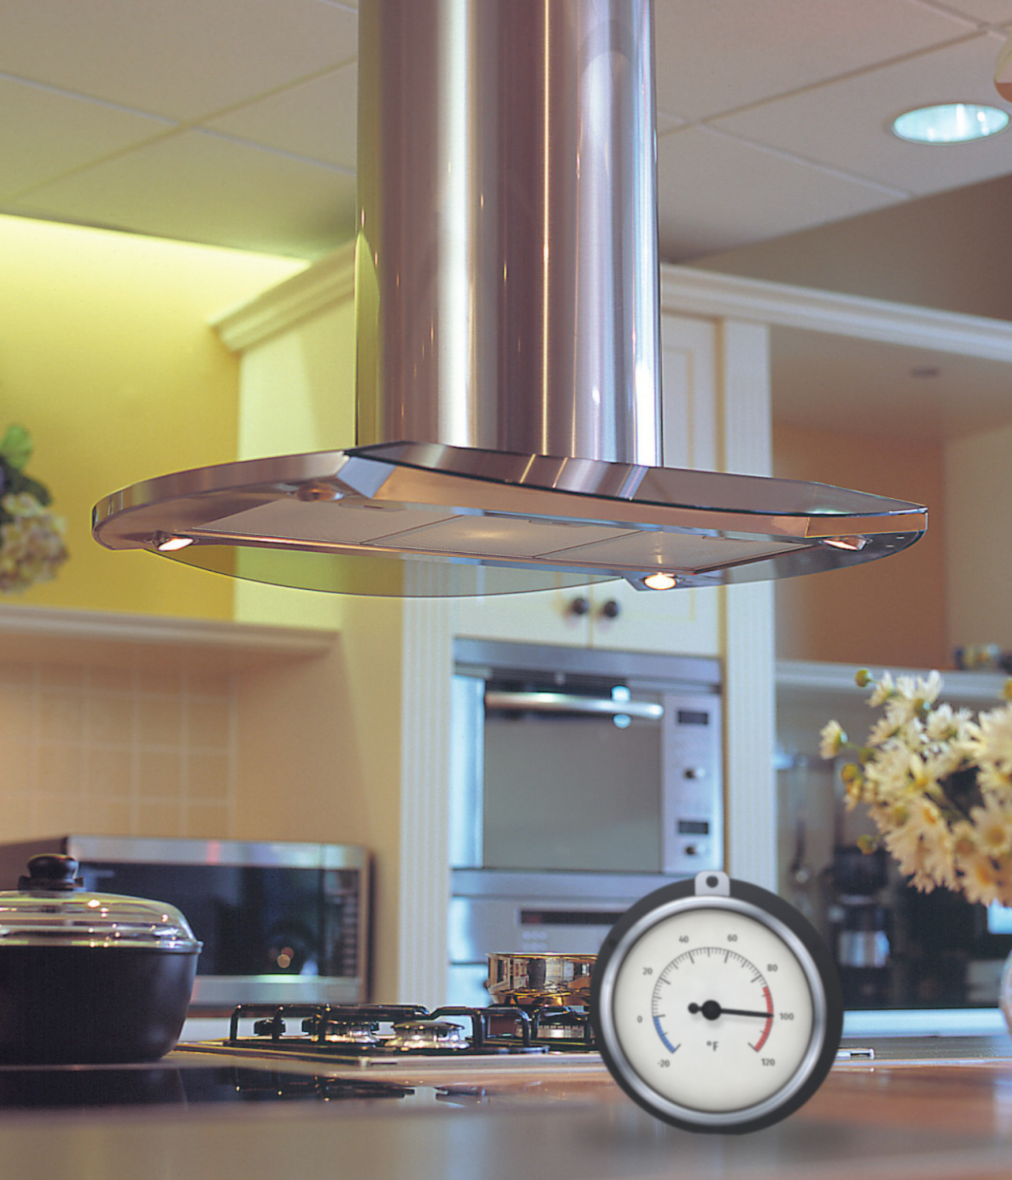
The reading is 100 °F
